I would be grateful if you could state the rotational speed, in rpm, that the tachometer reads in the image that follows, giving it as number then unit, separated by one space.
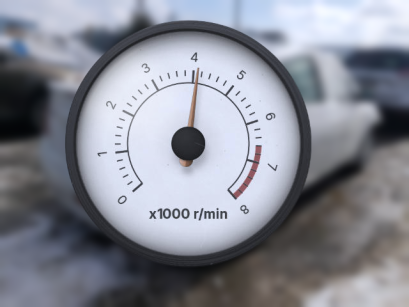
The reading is 4100 rpm
